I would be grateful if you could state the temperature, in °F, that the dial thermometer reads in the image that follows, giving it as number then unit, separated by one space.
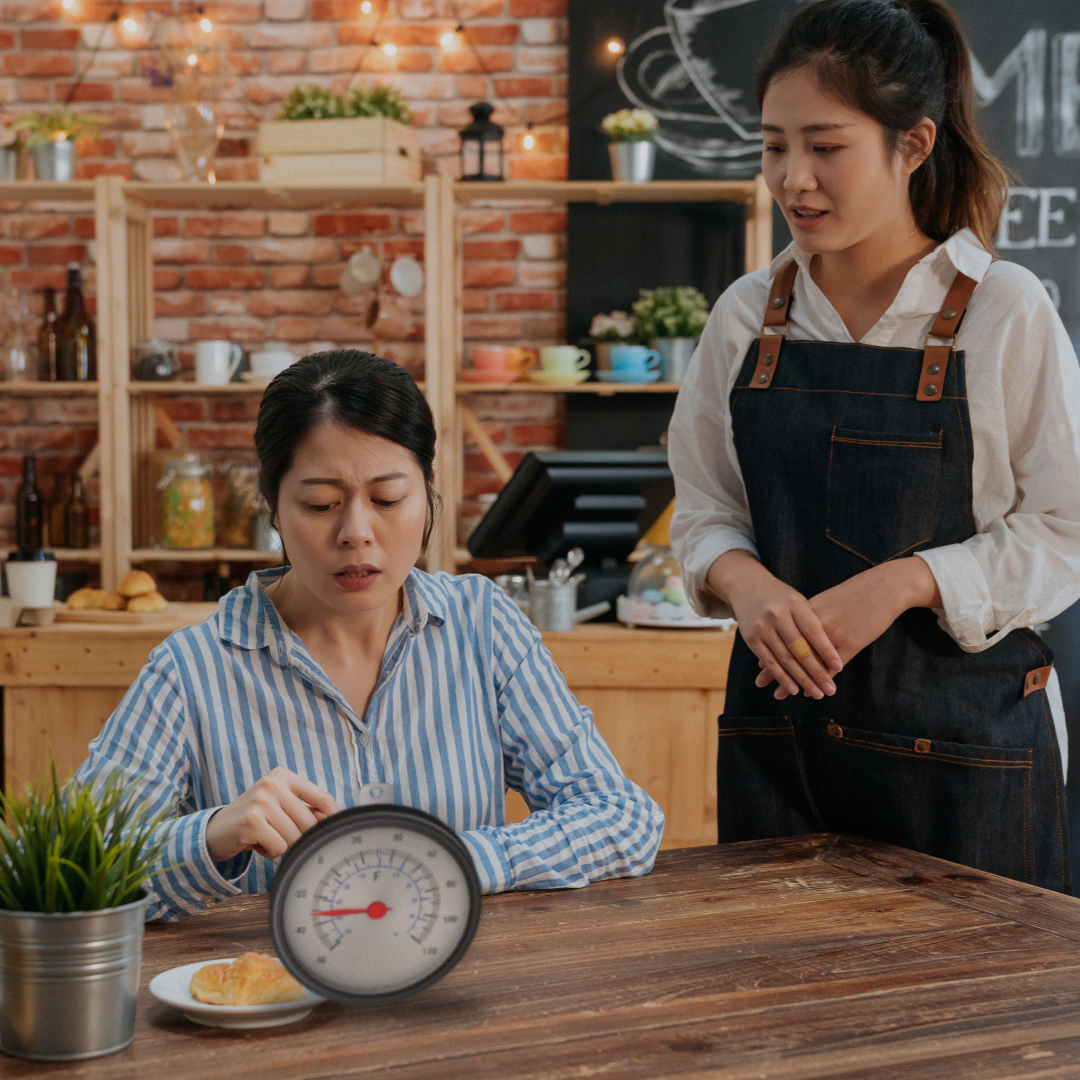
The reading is -30 °F
